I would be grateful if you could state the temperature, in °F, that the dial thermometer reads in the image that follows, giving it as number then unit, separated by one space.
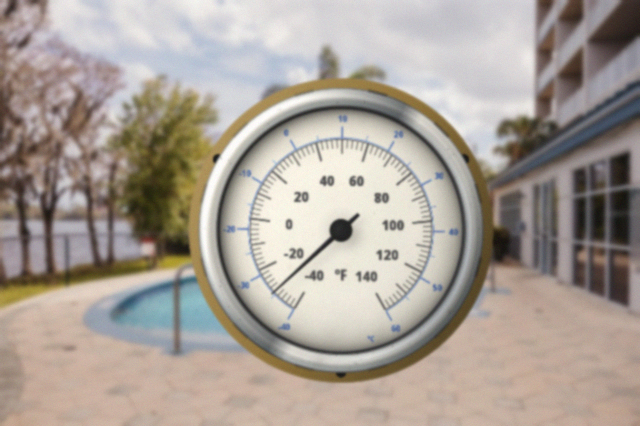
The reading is -30 °F
